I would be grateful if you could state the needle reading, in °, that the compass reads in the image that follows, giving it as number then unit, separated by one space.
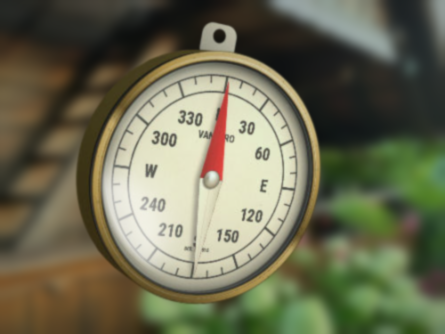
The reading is 0 °
